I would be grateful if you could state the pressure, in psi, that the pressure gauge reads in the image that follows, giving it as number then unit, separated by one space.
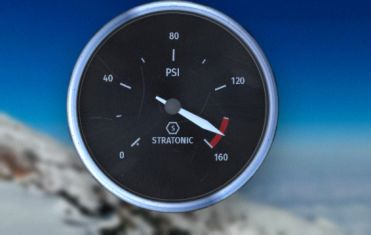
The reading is 150 psi
